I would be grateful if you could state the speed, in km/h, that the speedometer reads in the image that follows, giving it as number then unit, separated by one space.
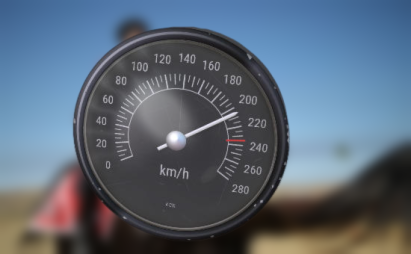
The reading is 205 km/h
